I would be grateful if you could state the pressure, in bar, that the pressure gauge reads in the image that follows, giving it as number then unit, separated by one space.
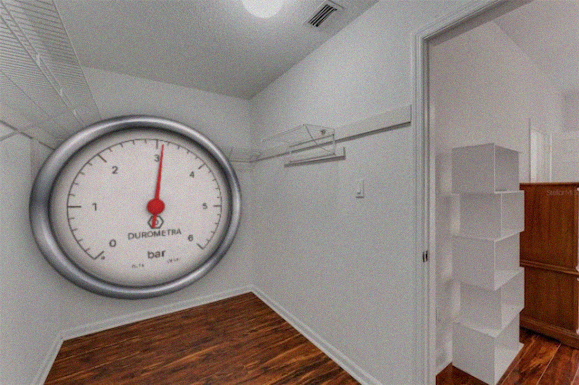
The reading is 3.1 bar
